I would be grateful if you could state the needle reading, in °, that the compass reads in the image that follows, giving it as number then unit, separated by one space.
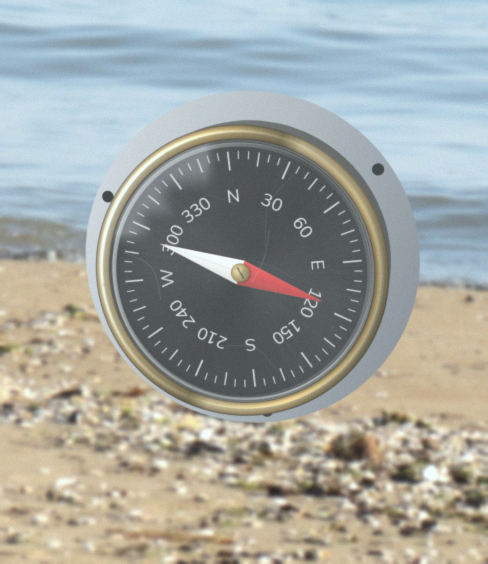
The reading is 115 °
